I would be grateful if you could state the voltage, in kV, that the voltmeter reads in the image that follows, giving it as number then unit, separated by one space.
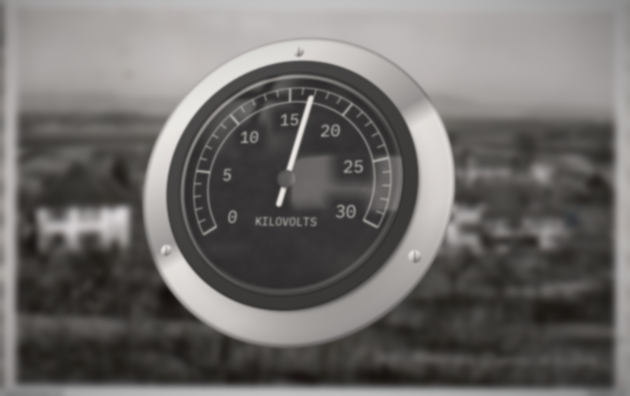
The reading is 17 kV
